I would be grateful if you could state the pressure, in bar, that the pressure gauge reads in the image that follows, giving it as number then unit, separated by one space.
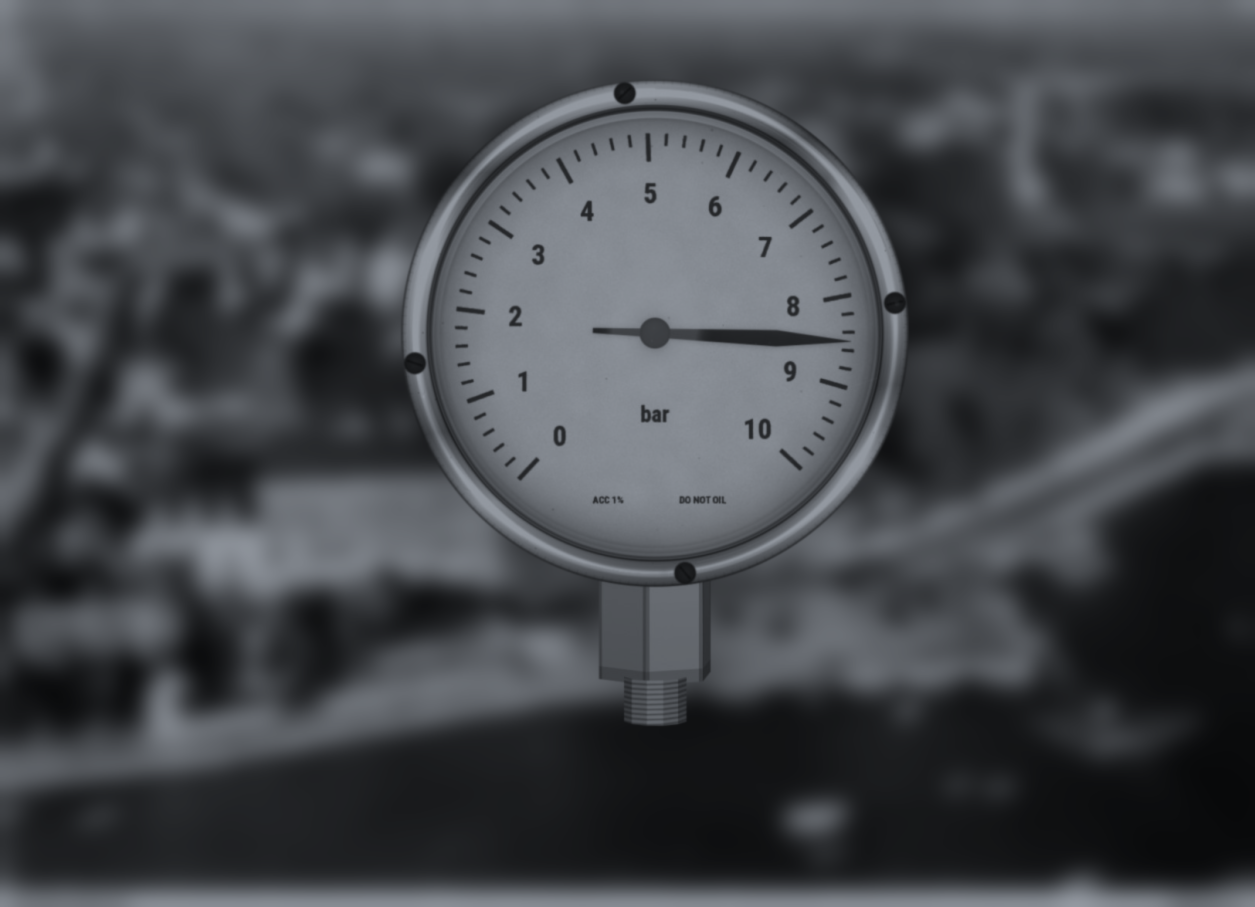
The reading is 8.5 bar
